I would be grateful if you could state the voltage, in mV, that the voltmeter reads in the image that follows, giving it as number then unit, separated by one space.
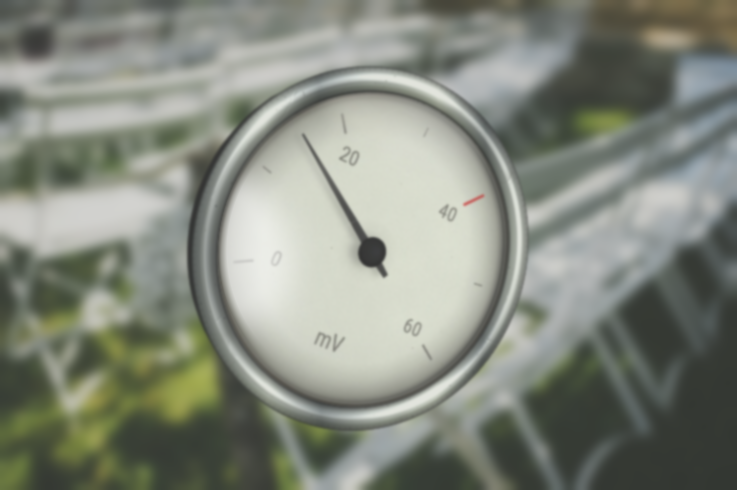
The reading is 15 mV
